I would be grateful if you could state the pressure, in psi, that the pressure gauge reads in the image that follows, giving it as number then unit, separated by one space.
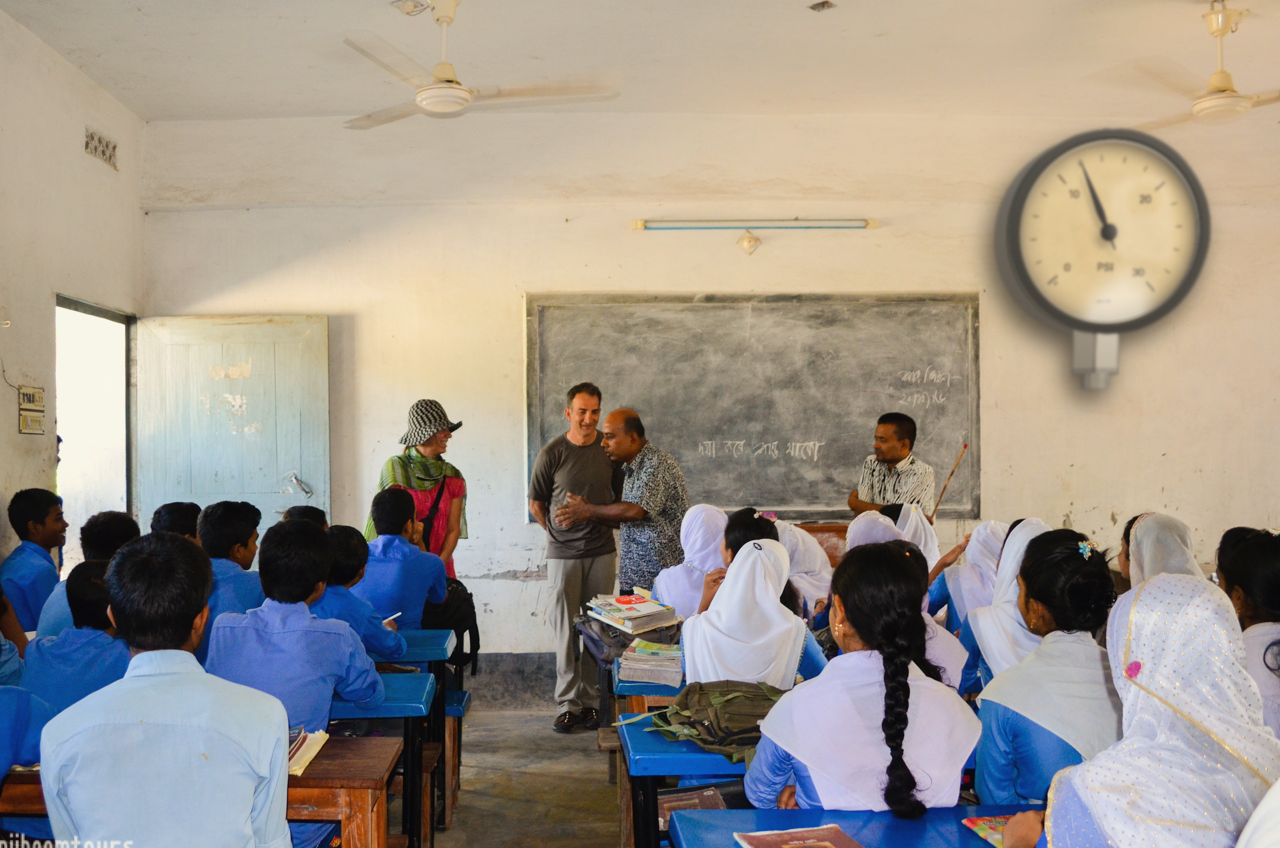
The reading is 12 psi
